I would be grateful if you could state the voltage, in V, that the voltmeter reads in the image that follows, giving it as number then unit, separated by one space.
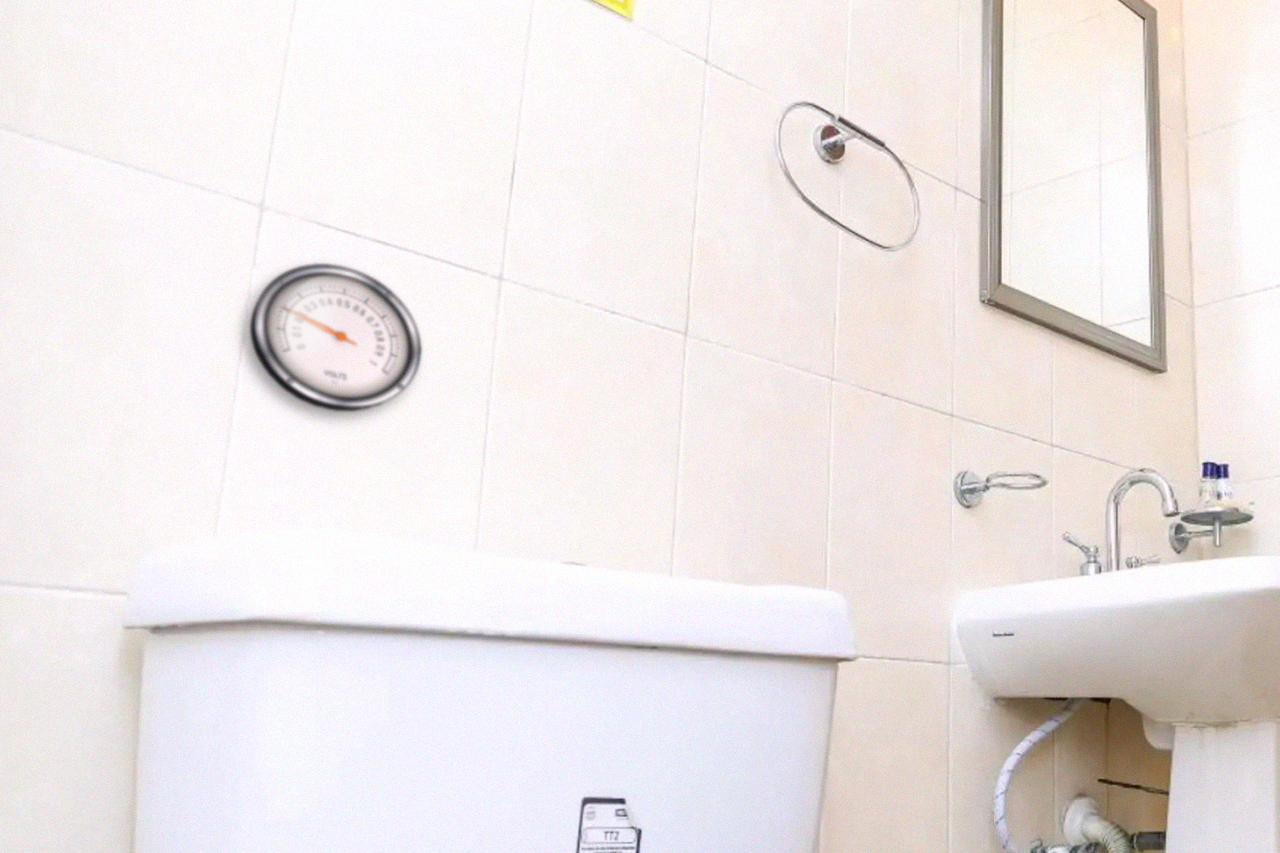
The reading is 0.2 V
